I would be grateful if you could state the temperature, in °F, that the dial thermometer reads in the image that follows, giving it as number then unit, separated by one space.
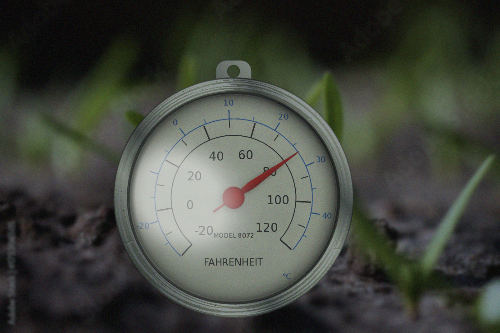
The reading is 80 °F
